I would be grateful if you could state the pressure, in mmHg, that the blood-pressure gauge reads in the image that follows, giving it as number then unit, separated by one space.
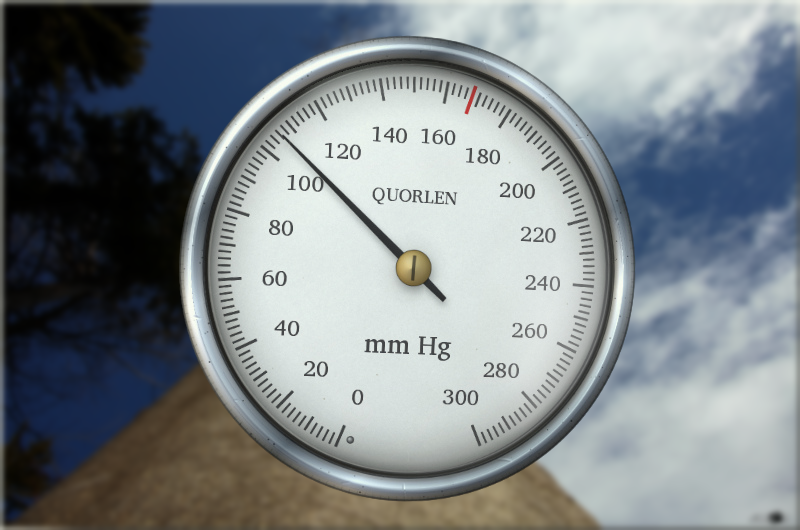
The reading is 106 mmHg
